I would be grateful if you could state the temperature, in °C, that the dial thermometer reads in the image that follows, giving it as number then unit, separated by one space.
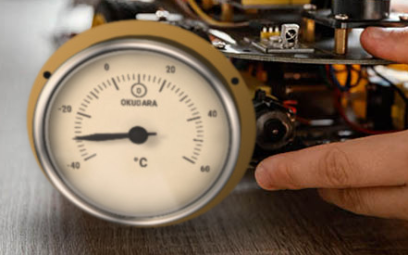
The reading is -30 °C
